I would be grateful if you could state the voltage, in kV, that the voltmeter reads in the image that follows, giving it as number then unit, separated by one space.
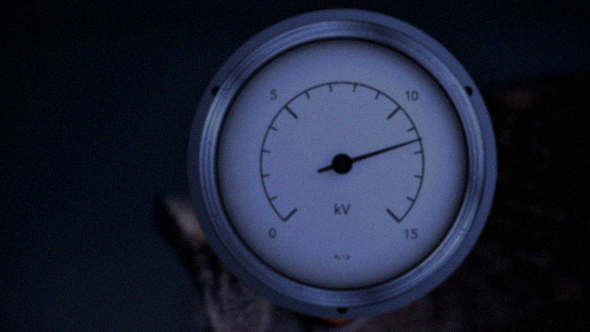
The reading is 11.5 kV
